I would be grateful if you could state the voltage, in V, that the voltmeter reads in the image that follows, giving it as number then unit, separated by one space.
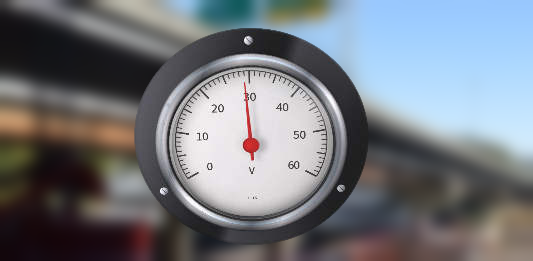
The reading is 29 V
